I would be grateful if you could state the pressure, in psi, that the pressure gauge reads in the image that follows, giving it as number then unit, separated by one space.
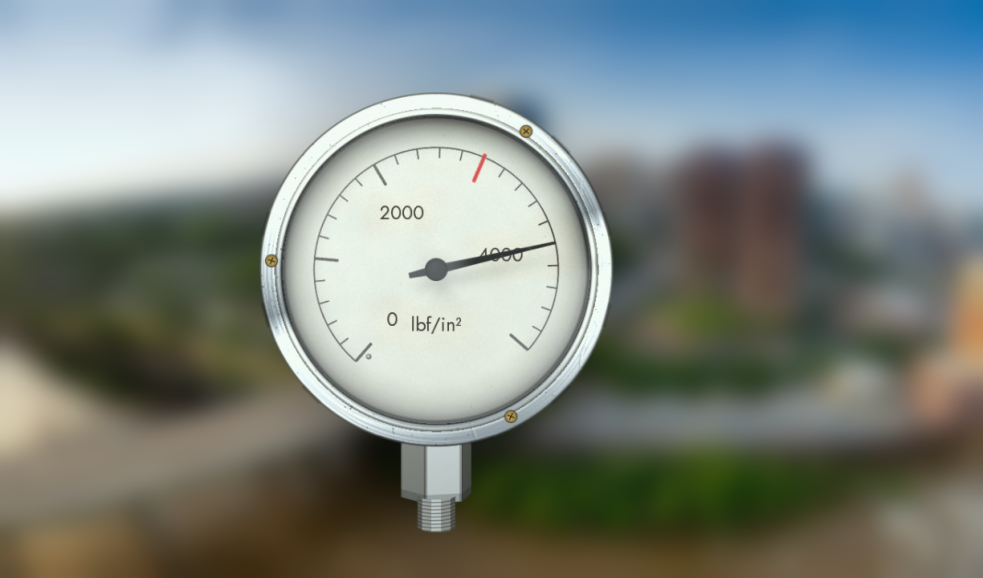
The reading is 4000 psi
